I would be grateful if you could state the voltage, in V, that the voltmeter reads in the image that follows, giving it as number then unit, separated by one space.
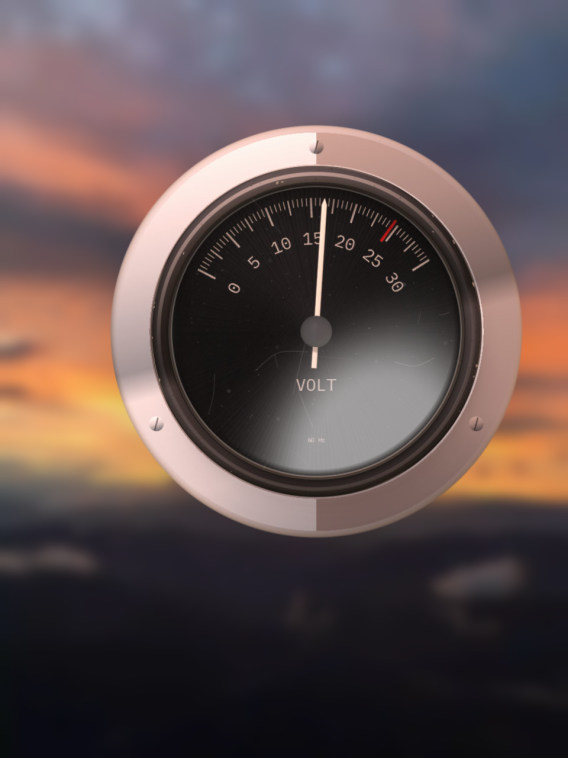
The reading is 16.5 V
